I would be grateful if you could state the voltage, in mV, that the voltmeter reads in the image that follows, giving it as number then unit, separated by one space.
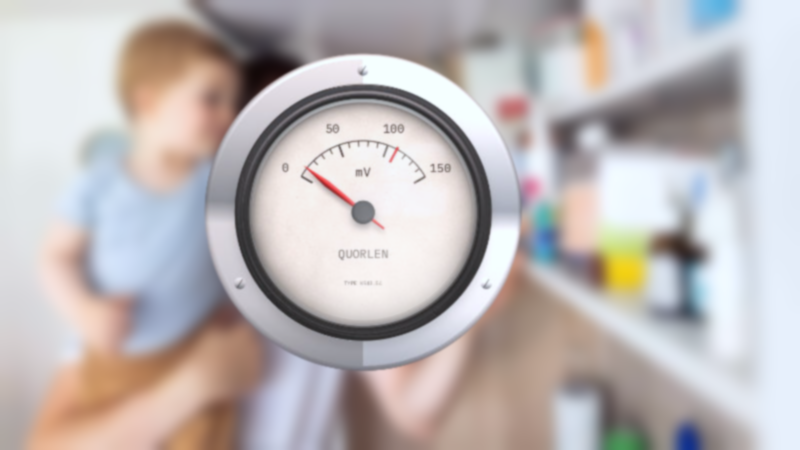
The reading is 10 mV
